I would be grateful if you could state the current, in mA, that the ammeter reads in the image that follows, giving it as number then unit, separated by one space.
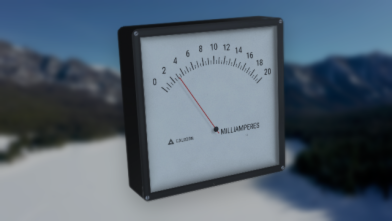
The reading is 3 mA
